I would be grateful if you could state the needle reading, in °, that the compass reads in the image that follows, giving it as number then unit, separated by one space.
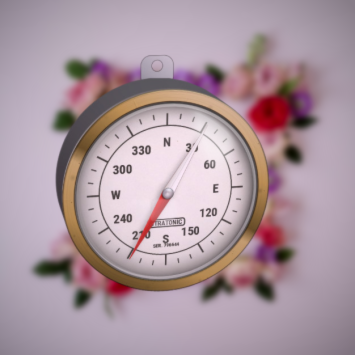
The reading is 210 °
